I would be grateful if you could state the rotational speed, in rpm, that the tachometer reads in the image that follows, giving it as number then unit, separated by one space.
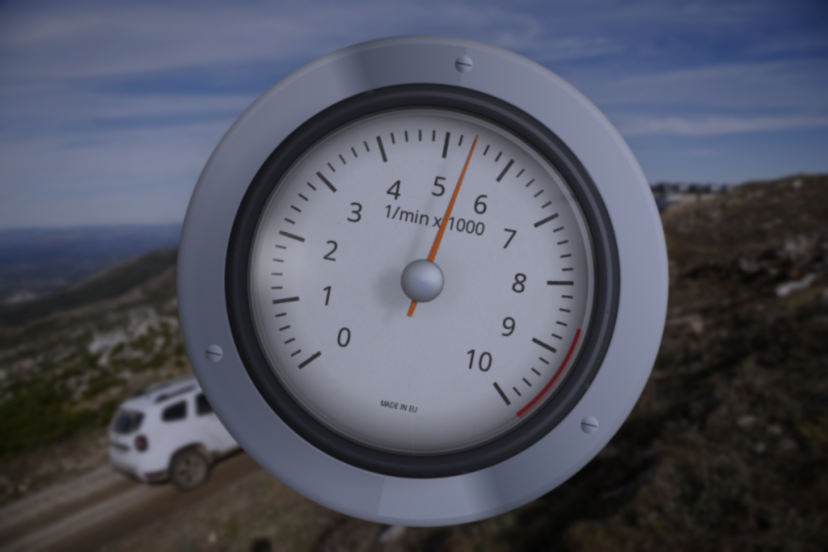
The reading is 5400 rpm
